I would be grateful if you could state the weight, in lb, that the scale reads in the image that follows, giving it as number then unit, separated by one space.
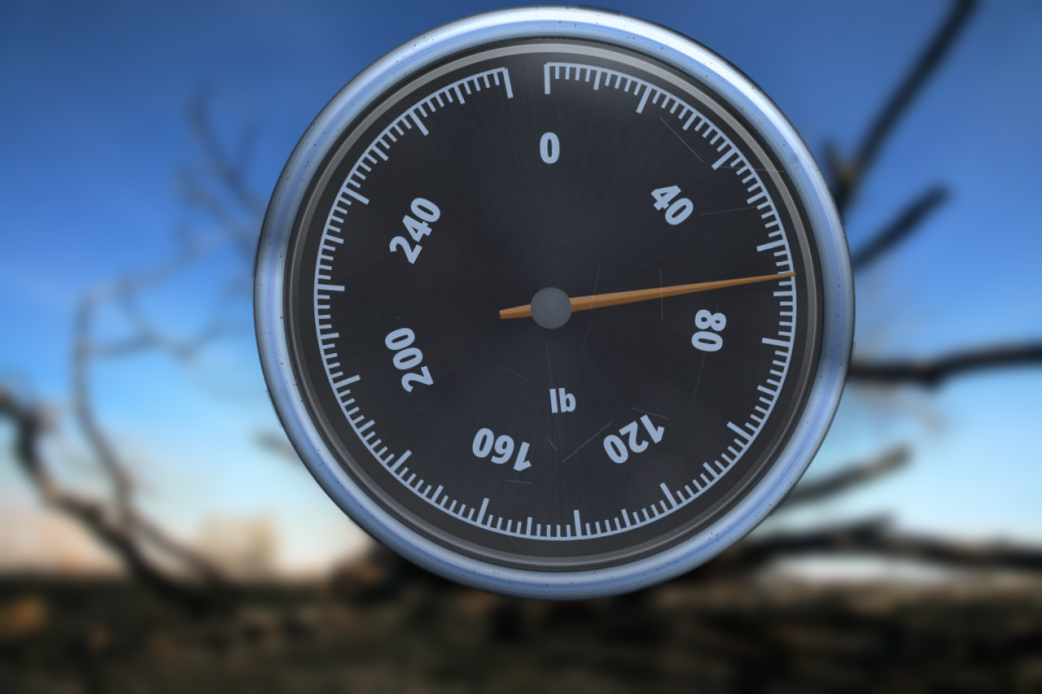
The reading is 66 lb
